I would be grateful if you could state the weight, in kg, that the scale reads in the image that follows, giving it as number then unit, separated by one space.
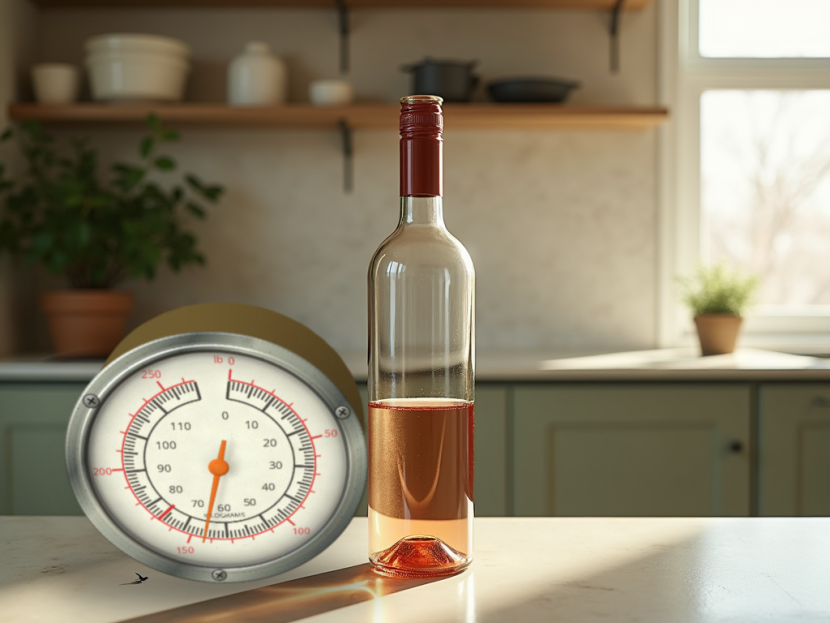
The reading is 65 kg
